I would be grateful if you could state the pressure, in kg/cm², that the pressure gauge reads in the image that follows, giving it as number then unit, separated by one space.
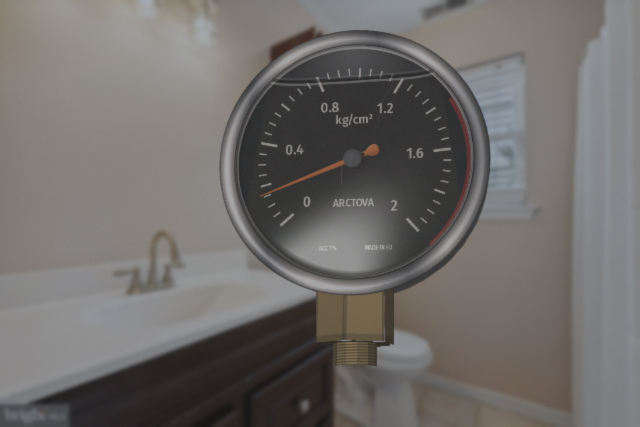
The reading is 0.15 kg/cm²
